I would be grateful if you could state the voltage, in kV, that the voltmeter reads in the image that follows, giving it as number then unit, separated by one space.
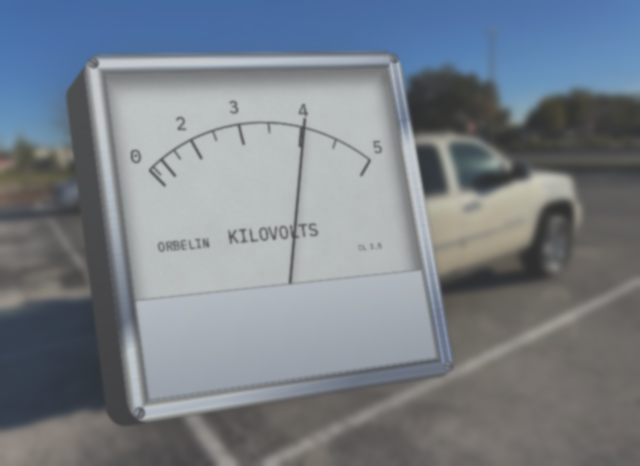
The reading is 4 kV
